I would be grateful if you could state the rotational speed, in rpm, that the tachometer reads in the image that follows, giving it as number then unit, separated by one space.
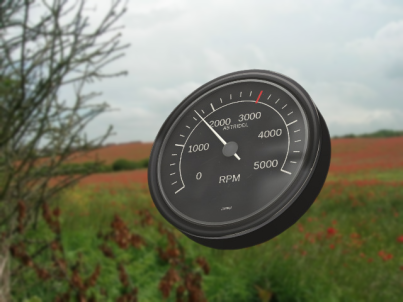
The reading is 1700 rpm
